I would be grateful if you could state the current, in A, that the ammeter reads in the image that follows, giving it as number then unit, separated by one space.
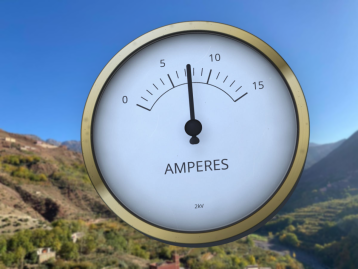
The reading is 7.5 A
